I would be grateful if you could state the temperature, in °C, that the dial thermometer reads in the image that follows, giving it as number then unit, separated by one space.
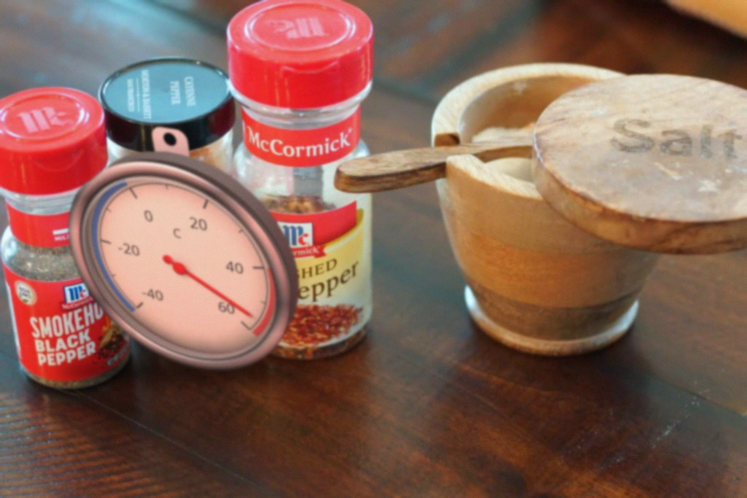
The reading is 55 °C
